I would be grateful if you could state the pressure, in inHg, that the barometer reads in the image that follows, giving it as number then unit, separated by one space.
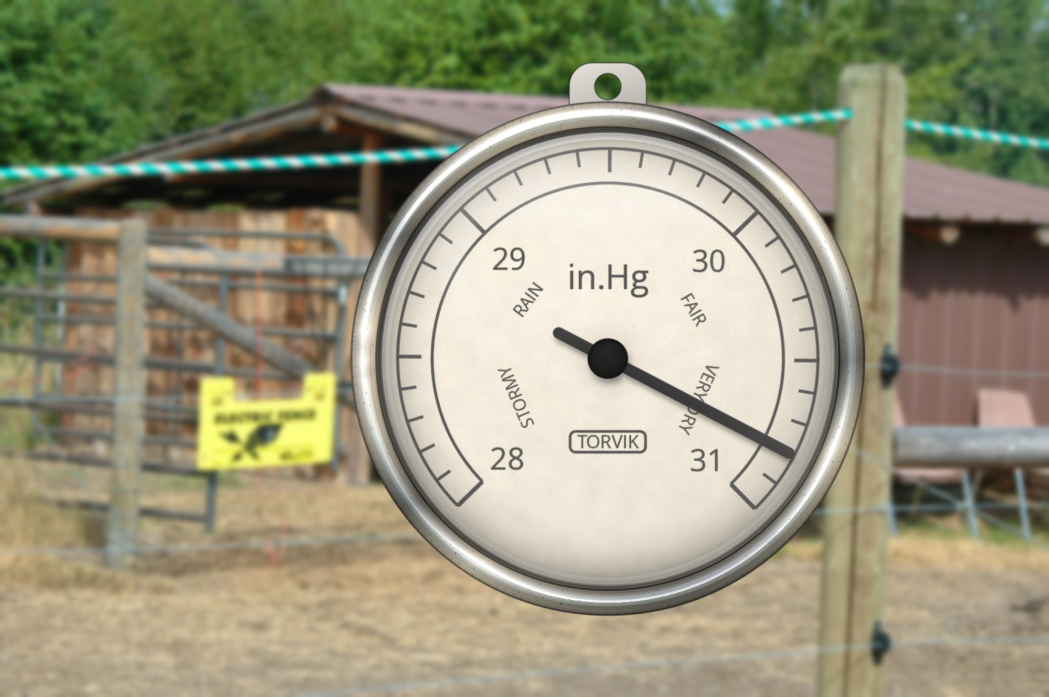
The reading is 30.8 inHg
